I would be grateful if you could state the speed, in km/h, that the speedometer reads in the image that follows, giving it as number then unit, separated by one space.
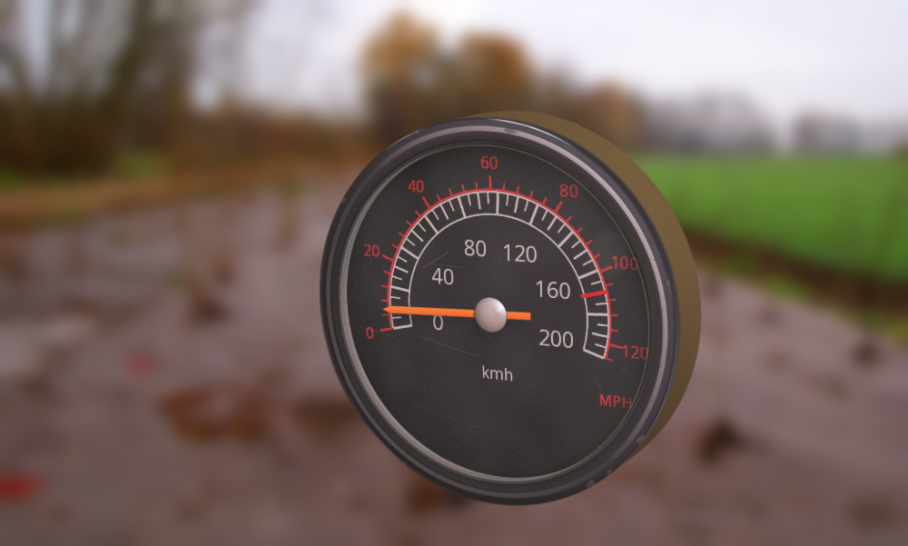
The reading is 10 km/h
